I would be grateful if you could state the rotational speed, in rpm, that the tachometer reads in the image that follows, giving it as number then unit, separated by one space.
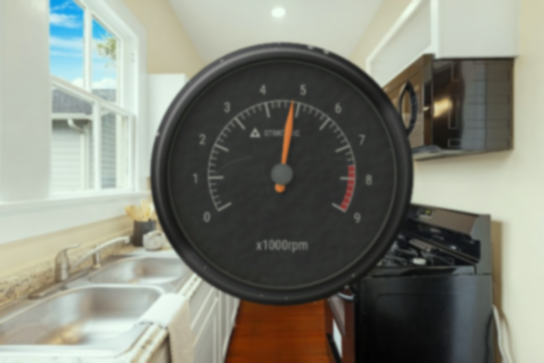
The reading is 4800 rpm
